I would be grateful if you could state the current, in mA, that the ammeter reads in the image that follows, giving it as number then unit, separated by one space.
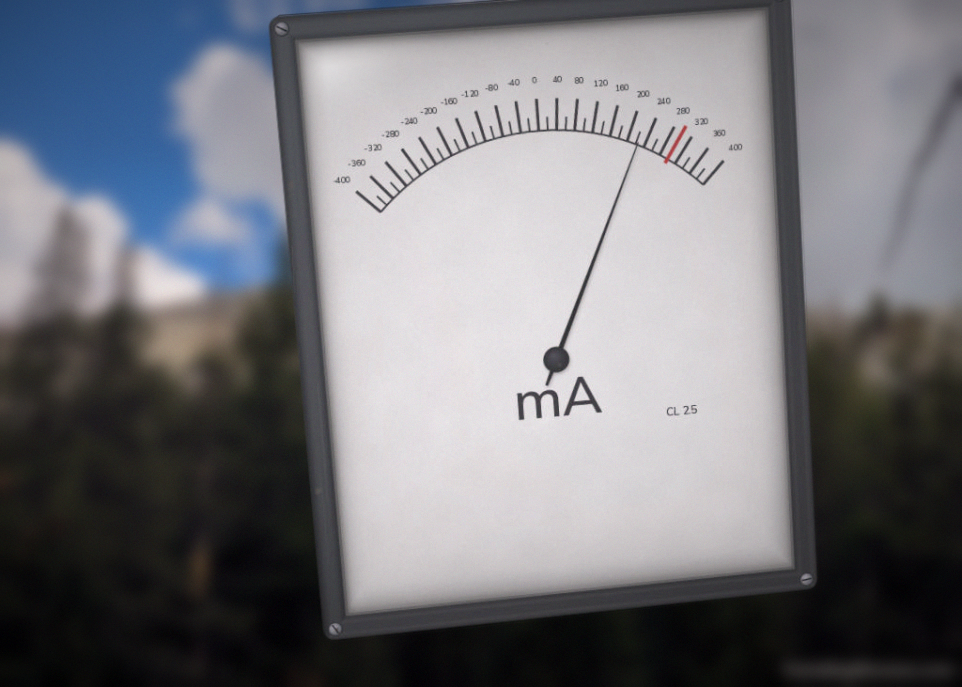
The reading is 220 mA
